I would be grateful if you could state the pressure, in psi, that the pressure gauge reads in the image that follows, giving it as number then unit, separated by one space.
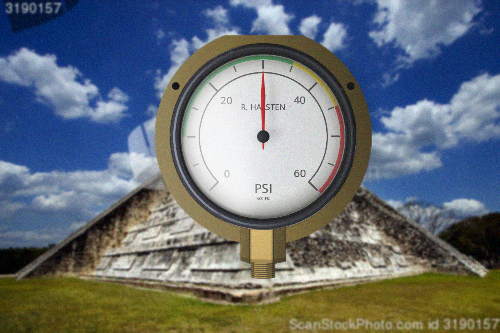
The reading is 30 psi
